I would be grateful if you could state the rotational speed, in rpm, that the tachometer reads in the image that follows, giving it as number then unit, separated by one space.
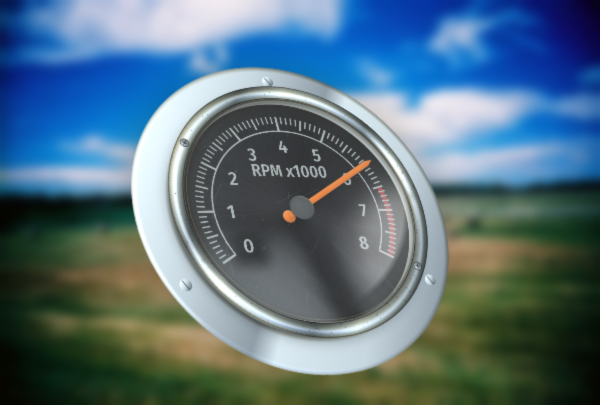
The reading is 6000 rpm
